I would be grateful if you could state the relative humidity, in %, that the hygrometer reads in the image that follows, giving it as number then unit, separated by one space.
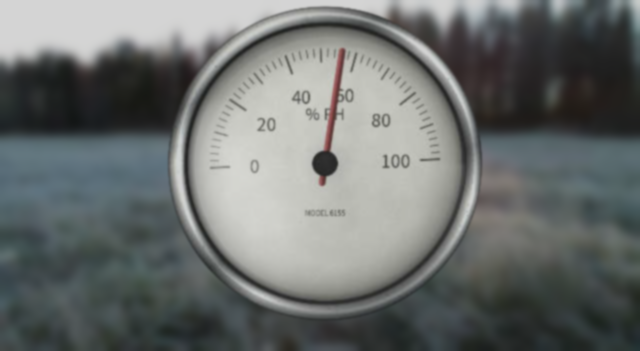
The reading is 56 %
